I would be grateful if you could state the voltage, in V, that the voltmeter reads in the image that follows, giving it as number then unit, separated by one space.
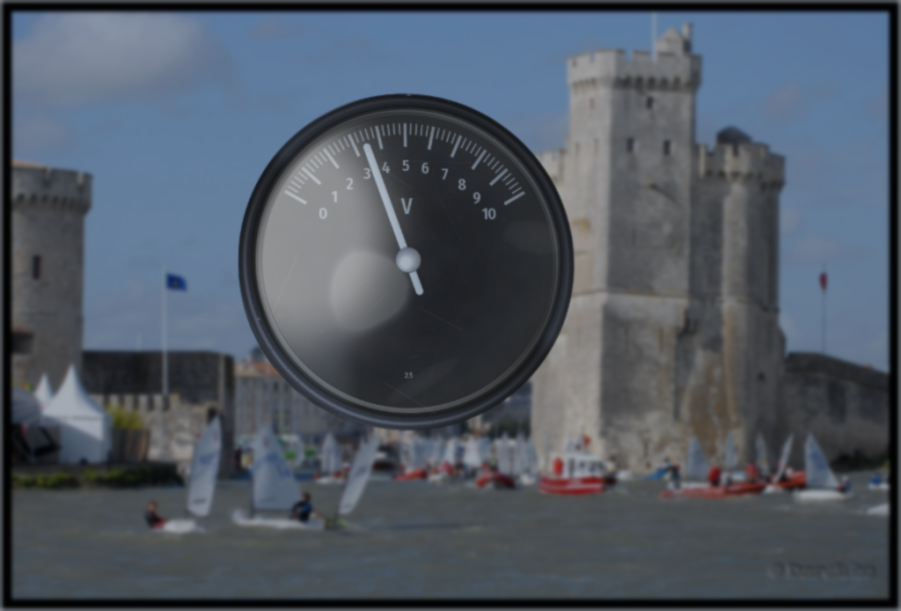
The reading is 3.4 V
